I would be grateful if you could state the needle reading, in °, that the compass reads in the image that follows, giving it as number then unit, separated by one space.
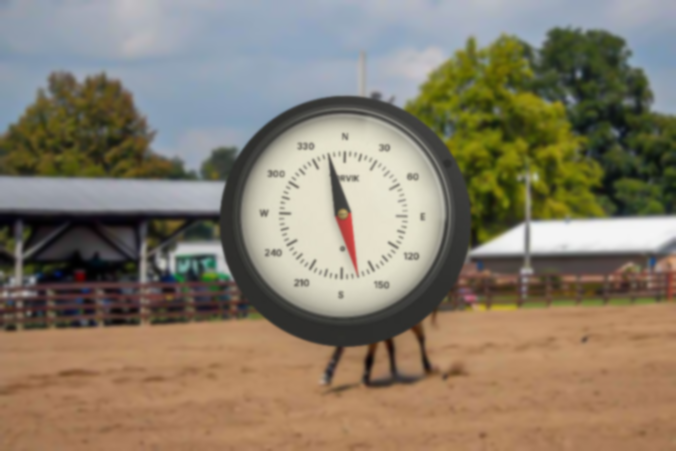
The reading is 165 °
